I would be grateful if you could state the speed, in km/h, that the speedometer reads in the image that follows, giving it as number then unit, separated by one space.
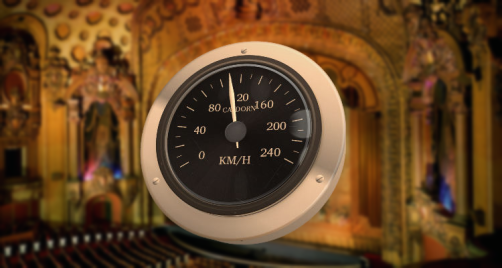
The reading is 110 km/h
